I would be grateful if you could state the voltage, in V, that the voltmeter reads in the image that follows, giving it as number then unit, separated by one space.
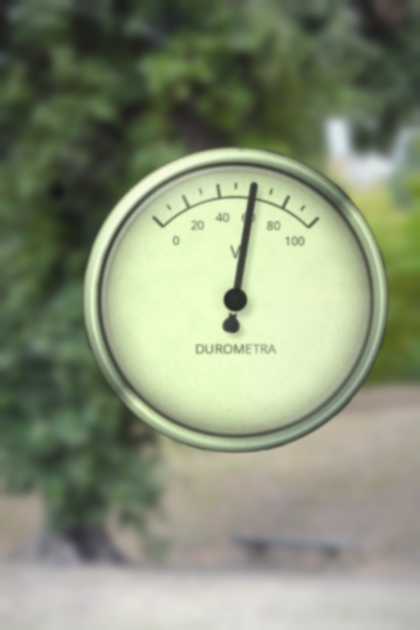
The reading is 60 V
